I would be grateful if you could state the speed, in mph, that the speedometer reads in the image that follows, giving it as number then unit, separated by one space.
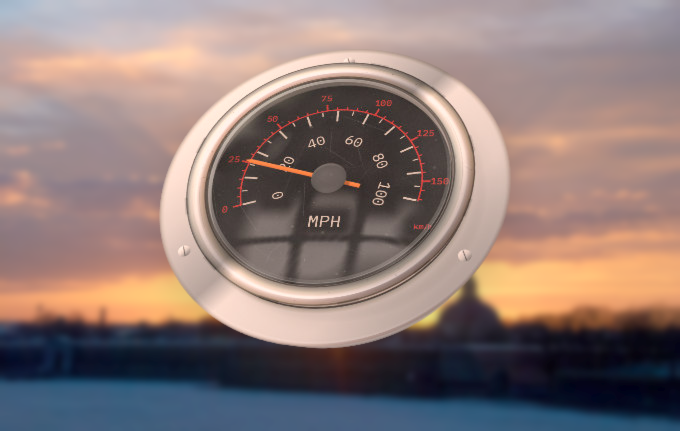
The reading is 15 mph
